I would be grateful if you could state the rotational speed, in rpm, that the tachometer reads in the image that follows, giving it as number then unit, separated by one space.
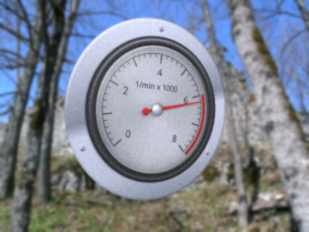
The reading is 6200 rpm
